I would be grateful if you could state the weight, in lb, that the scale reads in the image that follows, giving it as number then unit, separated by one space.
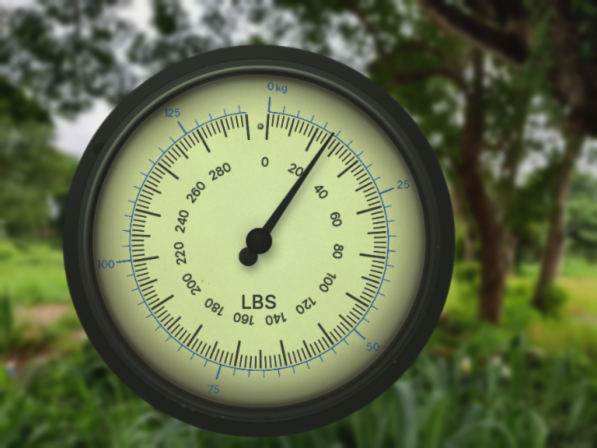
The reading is 26 lb
